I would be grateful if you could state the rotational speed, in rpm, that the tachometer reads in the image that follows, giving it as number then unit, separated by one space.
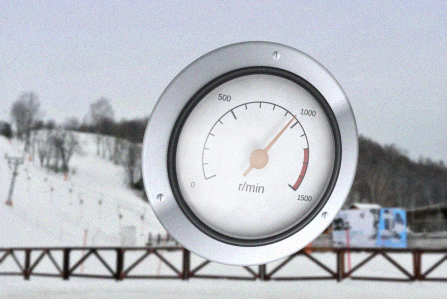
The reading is 950 rpm
